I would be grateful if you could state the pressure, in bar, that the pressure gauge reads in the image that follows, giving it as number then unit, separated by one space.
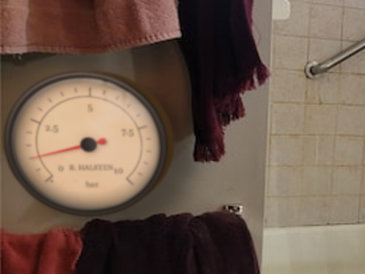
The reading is 1 bar
